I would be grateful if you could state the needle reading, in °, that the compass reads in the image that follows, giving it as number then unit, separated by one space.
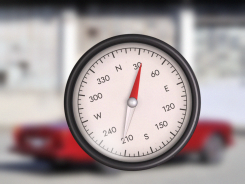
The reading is 35 °
